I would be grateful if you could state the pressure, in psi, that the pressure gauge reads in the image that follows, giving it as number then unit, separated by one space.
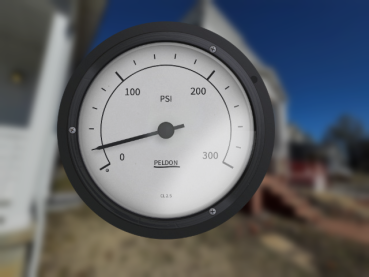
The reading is 20 psi
